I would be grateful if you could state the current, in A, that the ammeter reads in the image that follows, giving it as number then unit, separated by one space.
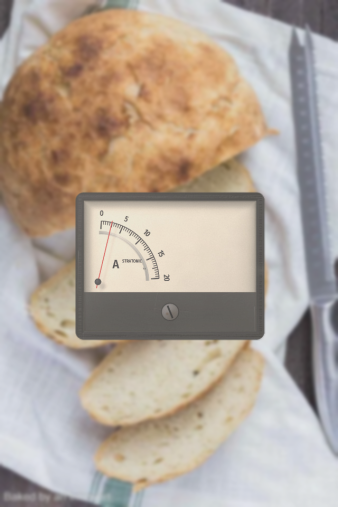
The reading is 2.5 A
